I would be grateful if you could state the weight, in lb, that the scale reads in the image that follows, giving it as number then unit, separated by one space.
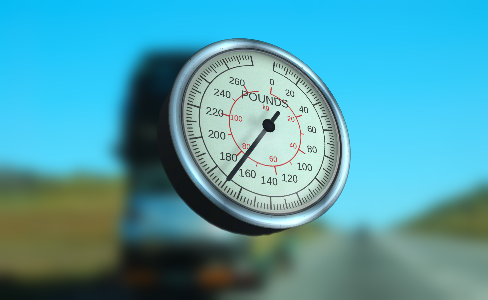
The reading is 170 lb
